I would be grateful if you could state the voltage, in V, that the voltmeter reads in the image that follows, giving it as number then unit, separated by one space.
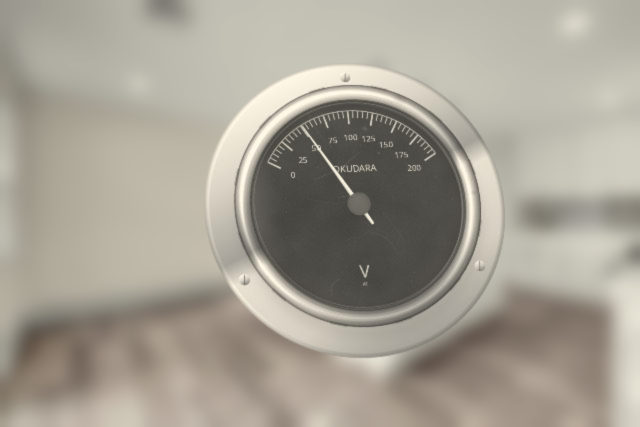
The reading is 50 V
